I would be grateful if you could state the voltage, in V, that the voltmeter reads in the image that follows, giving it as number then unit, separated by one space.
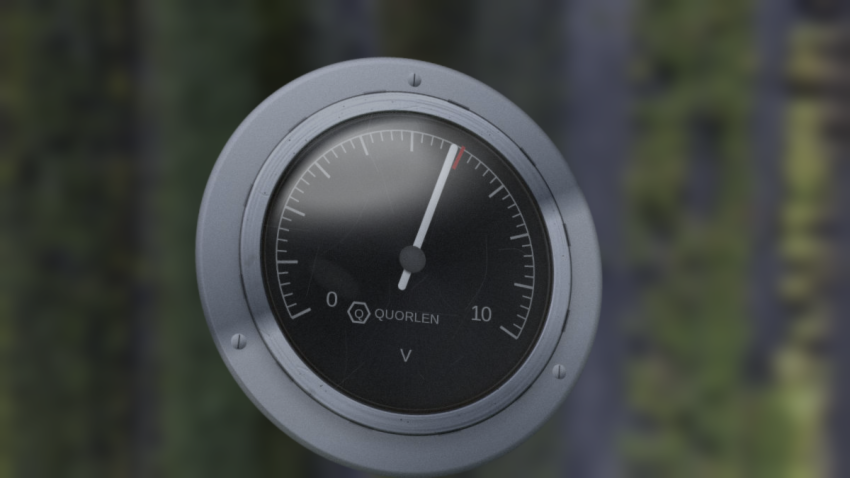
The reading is 5.8 V
